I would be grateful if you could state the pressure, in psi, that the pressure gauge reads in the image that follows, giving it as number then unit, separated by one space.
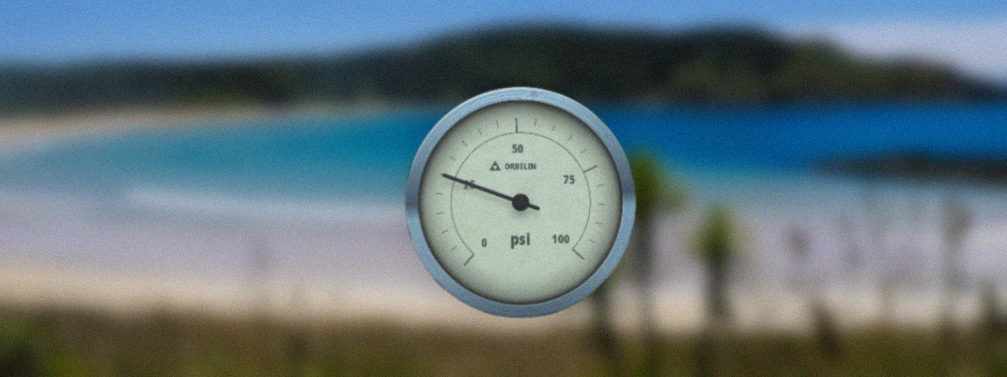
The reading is 25 psi
